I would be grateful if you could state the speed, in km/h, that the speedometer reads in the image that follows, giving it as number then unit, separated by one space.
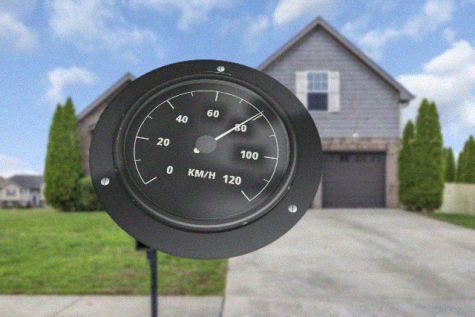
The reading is 80 km/h
